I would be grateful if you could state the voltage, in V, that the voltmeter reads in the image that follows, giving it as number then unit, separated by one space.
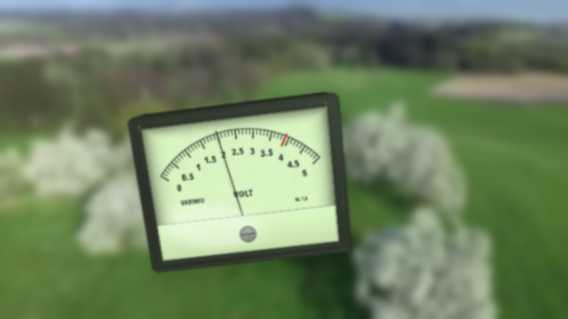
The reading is 2 V
